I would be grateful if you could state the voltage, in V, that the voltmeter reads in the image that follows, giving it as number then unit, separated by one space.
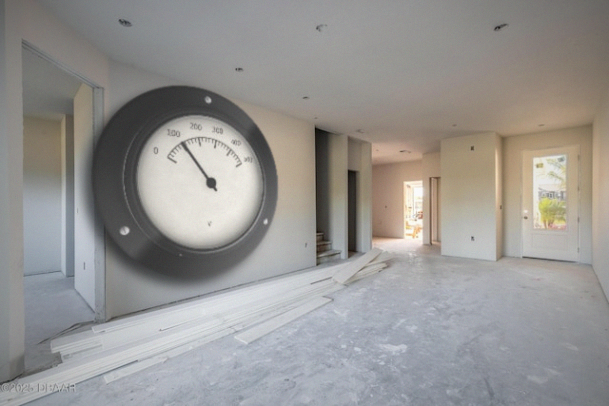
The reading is 100 V
